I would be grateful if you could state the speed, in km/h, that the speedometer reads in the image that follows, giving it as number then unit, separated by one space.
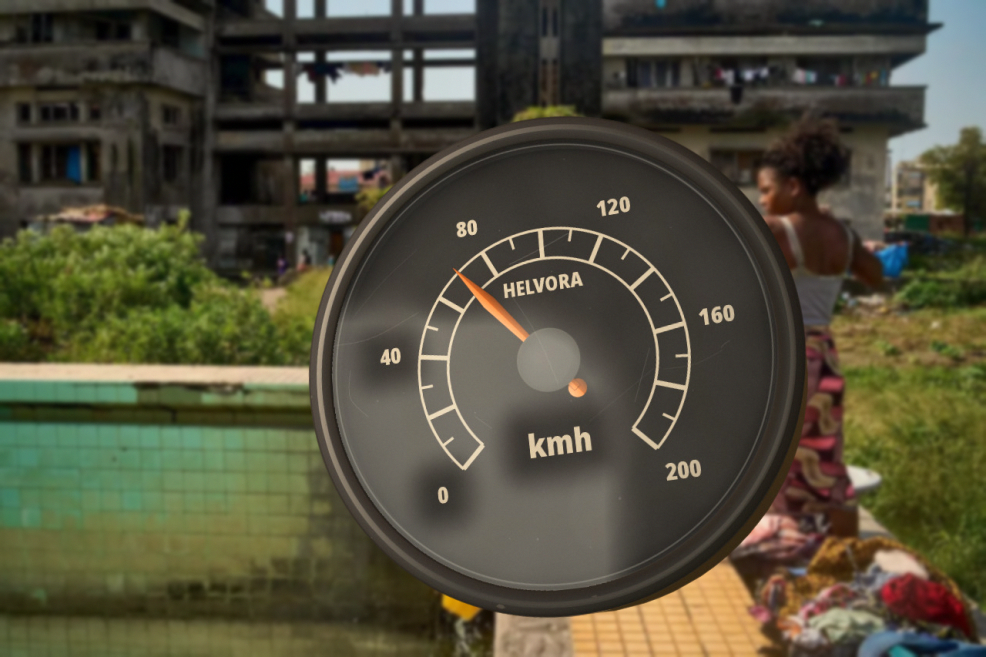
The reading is 70 km/h
